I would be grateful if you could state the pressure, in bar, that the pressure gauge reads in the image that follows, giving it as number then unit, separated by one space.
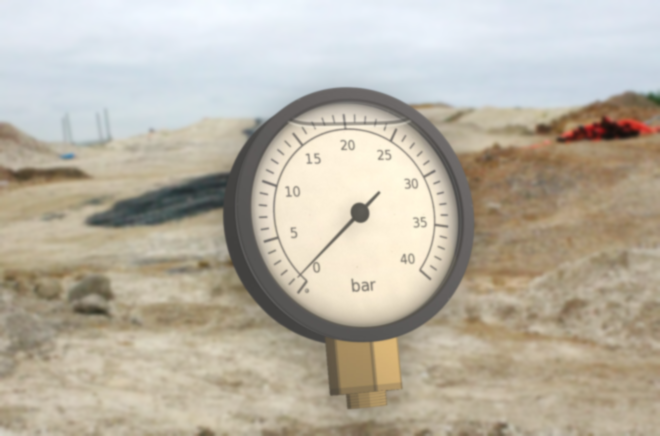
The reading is 1 bar
